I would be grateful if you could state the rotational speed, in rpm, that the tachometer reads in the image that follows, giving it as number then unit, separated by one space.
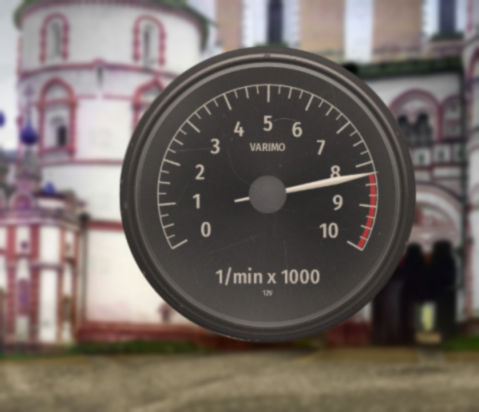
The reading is 8250 rpm
